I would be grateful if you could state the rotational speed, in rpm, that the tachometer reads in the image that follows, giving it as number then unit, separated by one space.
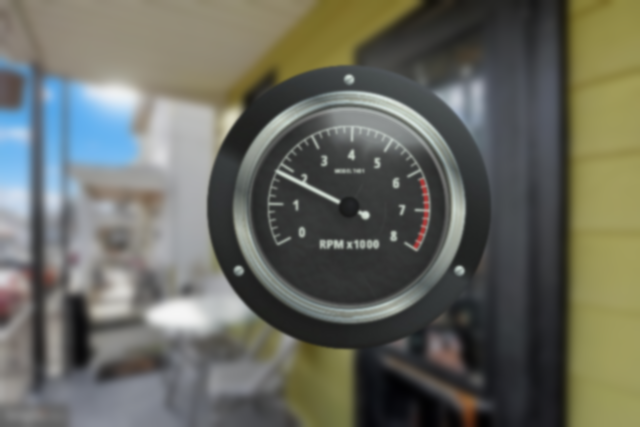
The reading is 1800 rpm
